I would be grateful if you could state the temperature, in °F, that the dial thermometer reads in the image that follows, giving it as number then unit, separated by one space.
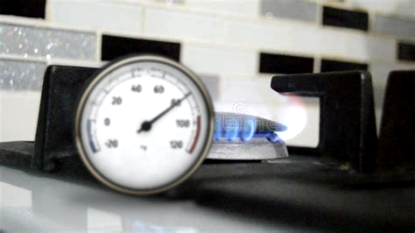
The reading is 80 °F
